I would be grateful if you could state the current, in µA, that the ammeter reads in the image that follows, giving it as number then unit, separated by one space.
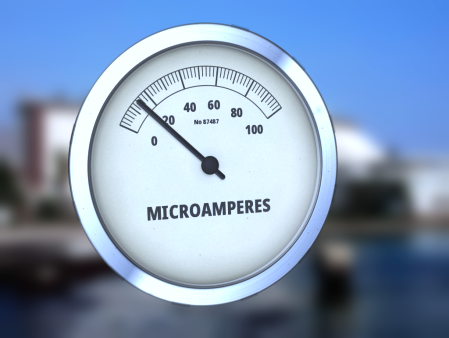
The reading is 14 µA
